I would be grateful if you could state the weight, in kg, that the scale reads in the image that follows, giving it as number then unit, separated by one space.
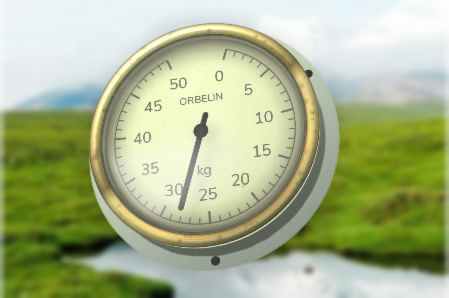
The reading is 28 kg
